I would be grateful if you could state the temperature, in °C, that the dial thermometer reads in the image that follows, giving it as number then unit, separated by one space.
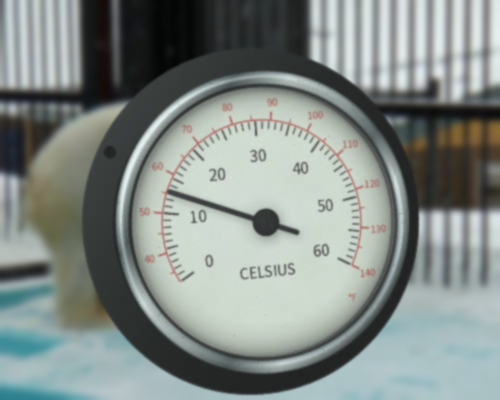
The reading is 13 °C
